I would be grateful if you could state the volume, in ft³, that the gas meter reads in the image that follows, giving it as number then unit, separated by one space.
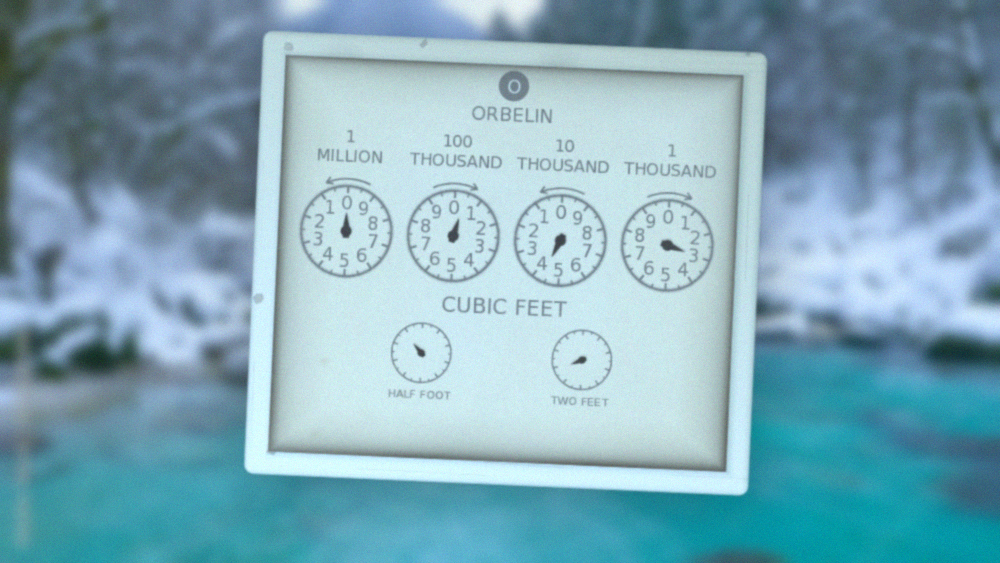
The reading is 4300 ft³
